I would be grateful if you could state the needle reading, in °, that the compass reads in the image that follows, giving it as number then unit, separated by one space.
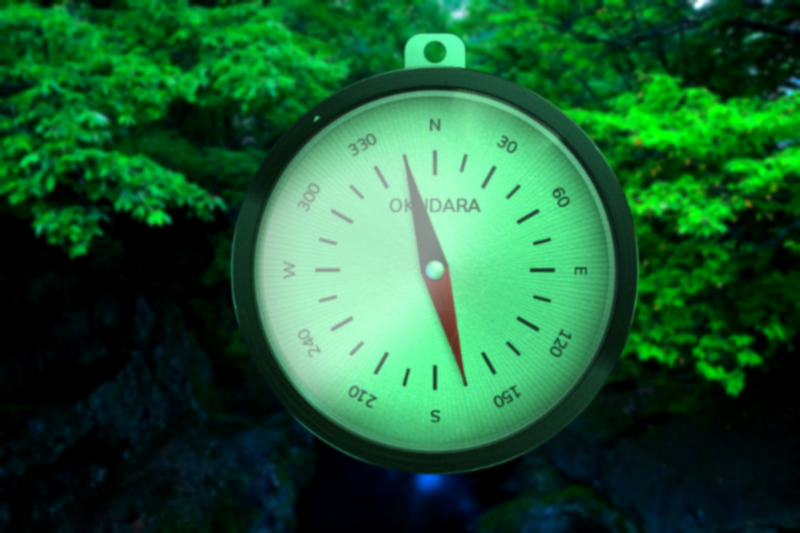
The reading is 165 °
